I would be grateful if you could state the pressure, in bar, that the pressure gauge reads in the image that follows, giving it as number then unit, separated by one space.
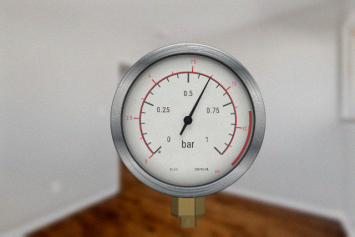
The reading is 0.6 bar
